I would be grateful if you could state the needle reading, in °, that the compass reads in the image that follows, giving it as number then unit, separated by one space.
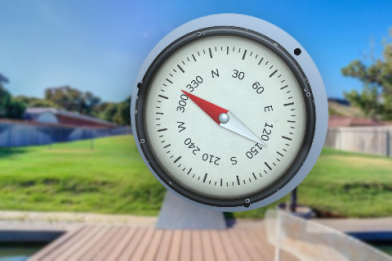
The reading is 315 °
